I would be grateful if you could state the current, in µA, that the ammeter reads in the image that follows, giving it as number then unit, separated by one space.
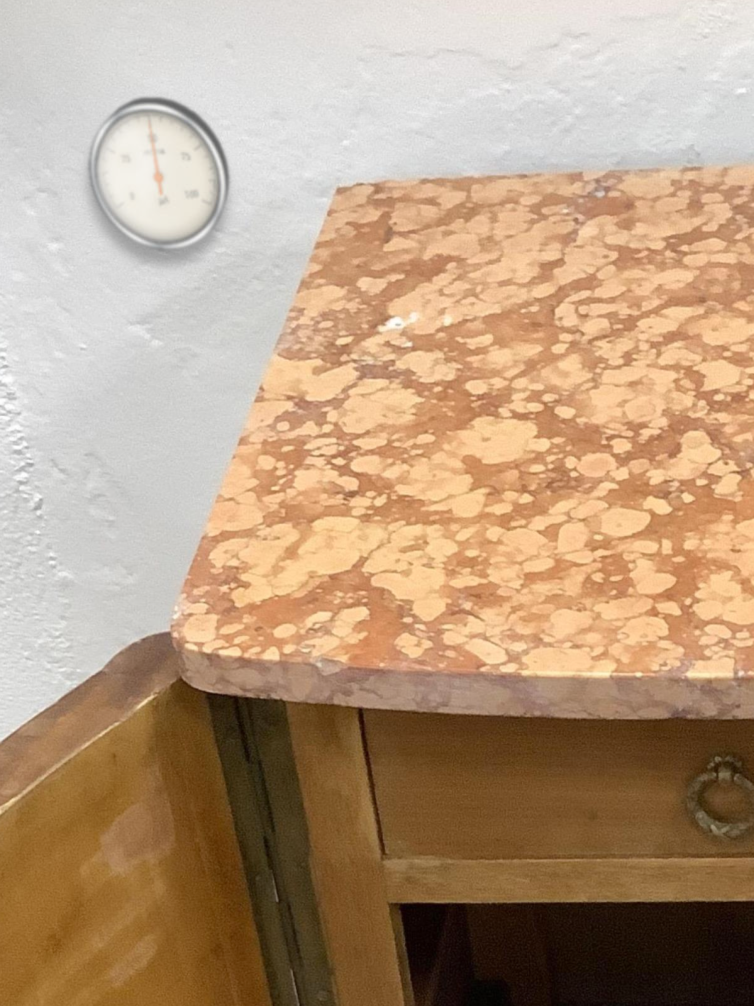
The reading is 50 µA
